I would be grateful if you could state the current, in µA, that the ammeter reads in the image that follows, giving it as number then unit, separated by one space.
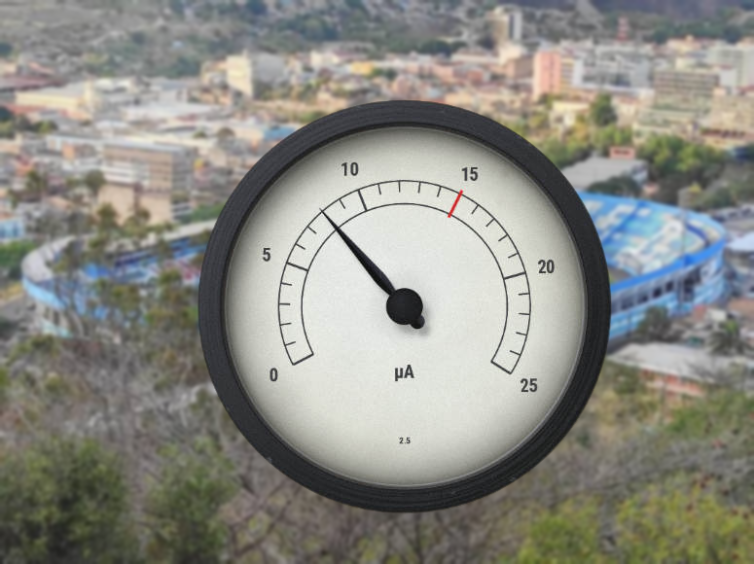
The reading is 8 µA
